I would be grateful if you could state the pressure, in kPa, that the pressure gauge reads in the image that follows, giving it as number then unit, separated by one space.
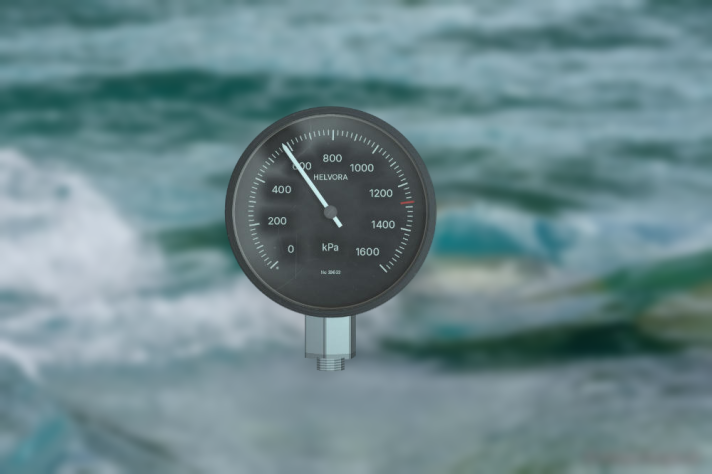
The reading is 580 kPa
